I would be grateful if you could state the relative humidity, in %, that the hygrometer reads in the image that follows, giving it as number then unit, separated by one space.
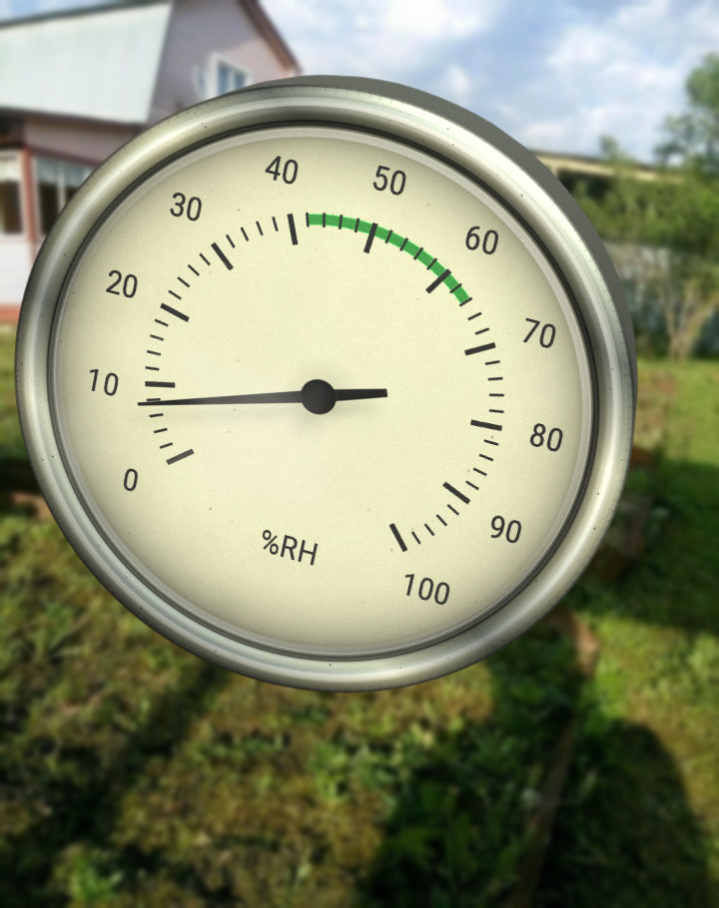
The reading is 8 %
